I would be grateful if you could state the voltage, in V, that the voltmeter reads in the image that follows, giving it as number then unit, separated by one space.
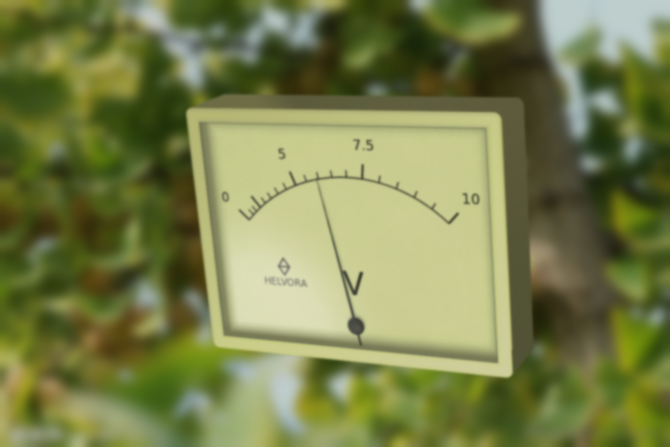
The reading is 6 V
